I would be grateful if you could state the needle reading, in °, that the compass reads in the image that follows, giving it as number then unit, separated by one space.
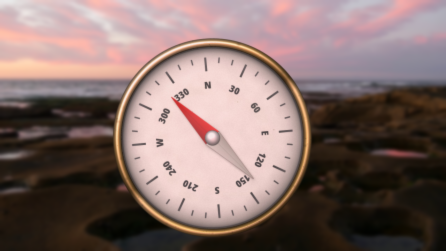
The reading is 320 °
